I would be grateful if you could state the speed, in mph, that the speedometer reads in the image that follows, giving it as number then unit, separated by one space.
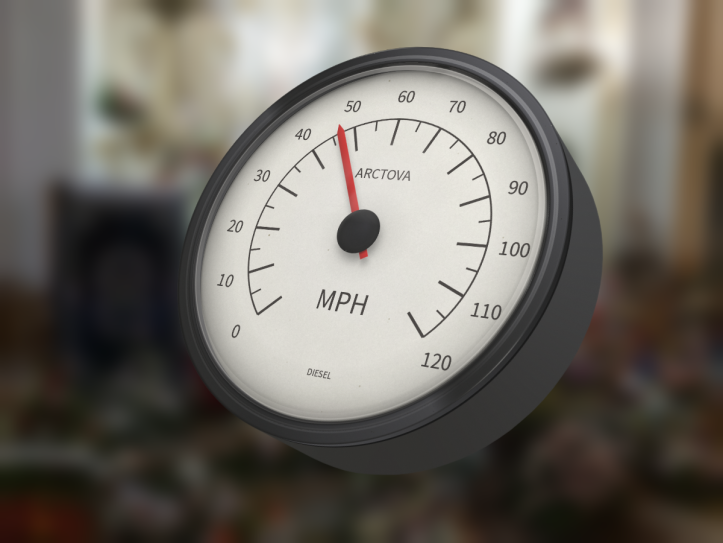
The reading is 47.5 mph
